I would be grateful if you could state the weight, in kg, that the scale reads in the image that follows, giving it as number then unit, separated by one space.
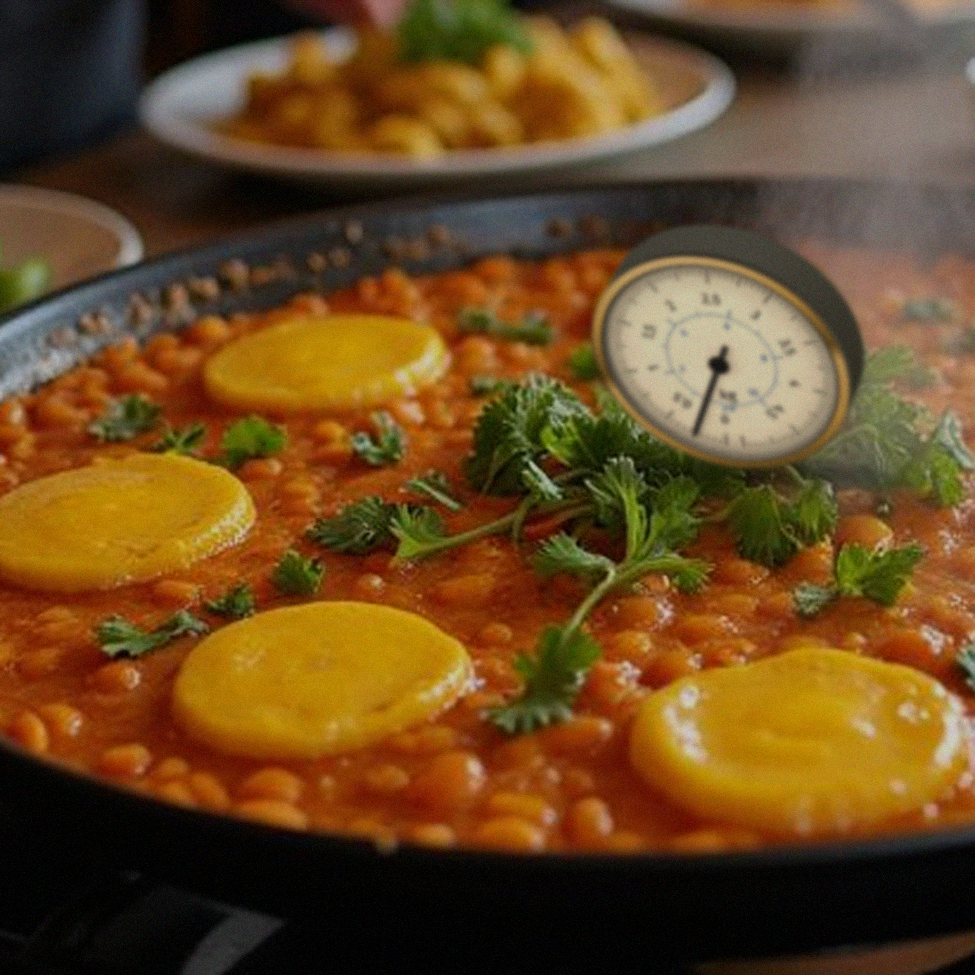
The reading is 0.25 kg
